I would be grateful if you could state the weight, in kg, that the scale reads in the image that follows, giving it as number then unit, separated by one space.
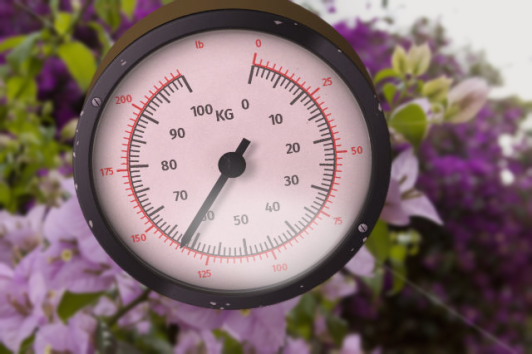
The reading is 62 kg
